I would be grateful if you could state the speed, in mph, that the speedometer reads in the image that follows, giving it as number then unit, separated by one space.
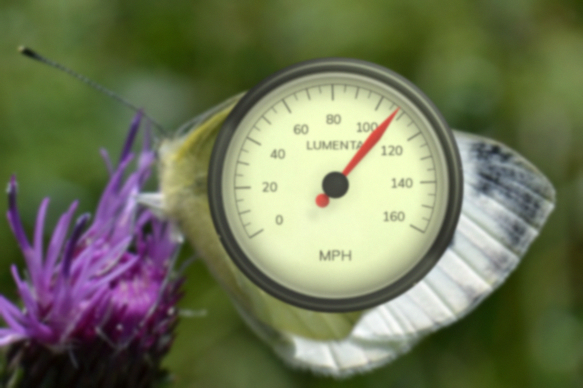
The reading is 107.5 mph
